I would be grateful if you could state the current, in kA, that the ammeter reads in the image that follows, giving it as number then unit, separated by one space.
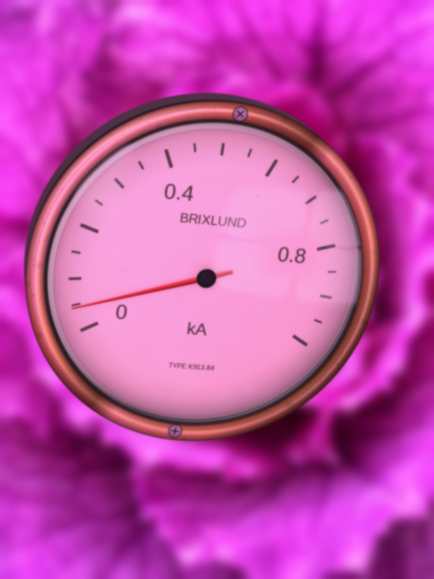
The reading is 0.05 kA
